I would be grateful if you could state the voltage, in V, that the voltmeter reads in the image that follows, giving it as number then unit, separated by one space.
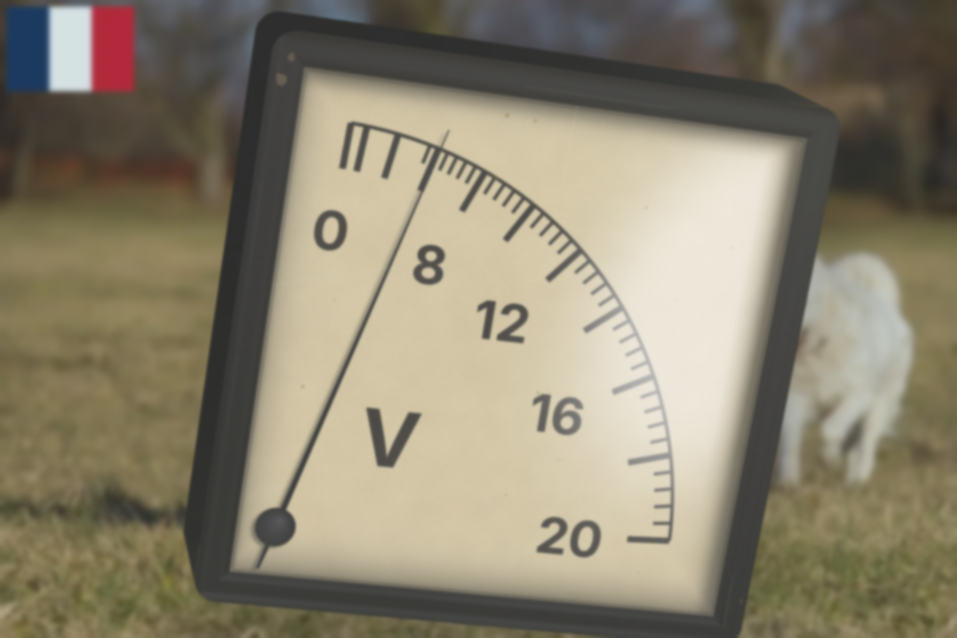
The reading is 6 V
